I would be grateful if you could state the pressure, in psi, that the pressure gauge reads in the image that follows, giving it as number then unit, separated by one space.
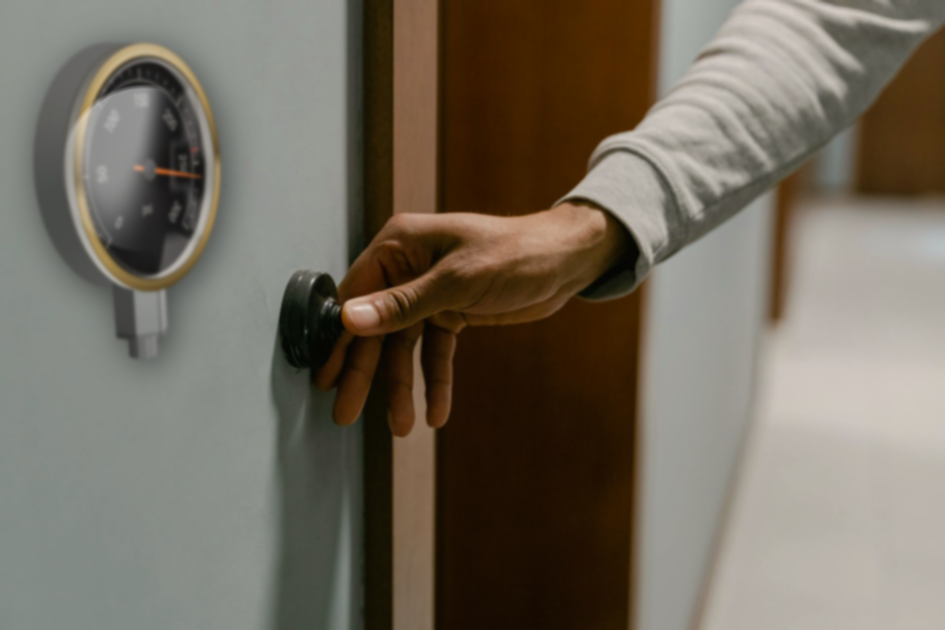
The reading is 260 psi
